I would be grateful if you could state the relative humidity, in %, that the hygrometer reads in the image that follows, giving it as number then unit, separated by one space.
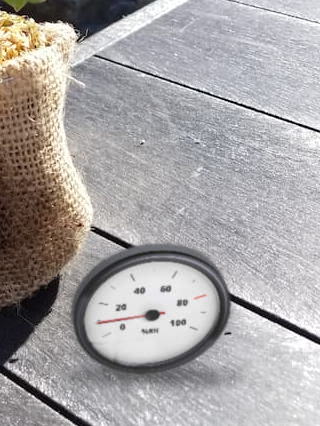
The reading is 10 %
